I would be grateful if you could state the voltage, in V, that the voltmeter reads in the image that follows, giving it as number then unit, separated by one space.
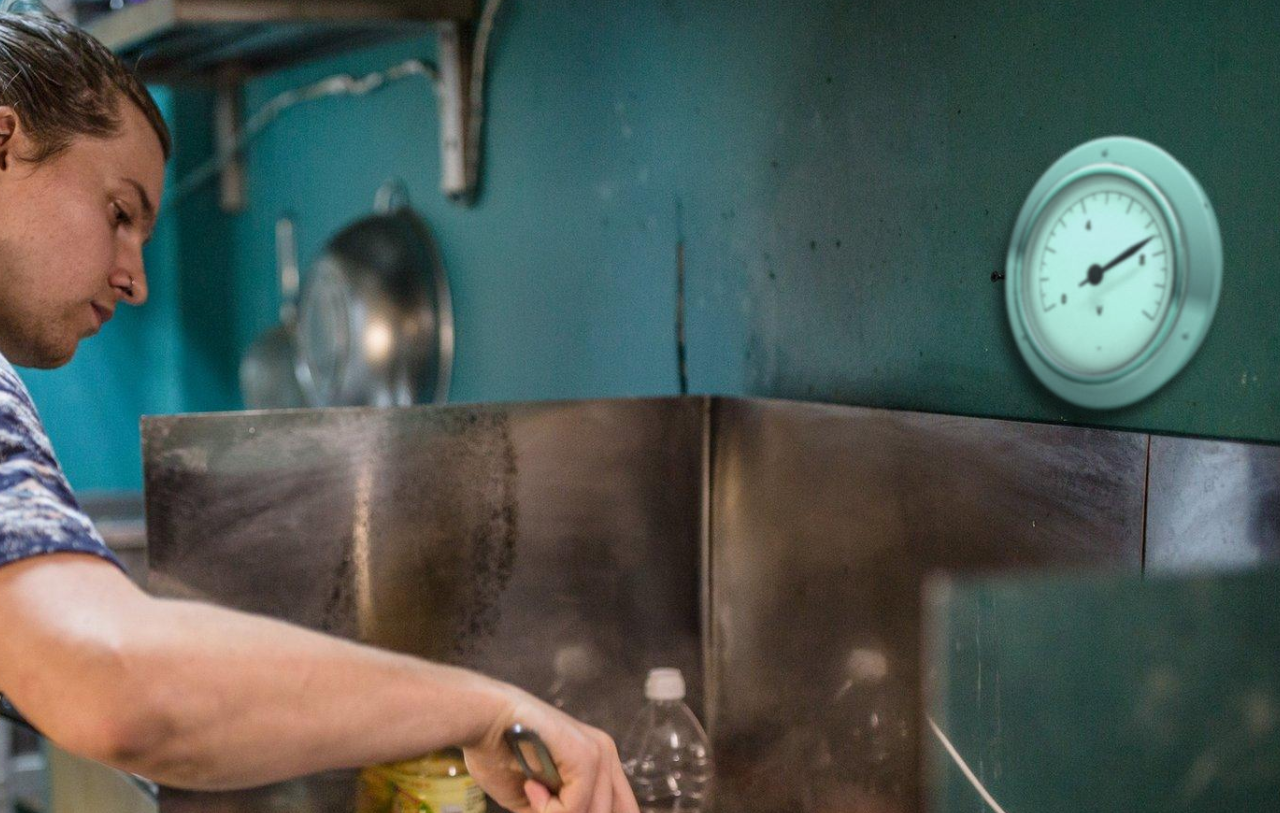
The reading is 7.5 V
